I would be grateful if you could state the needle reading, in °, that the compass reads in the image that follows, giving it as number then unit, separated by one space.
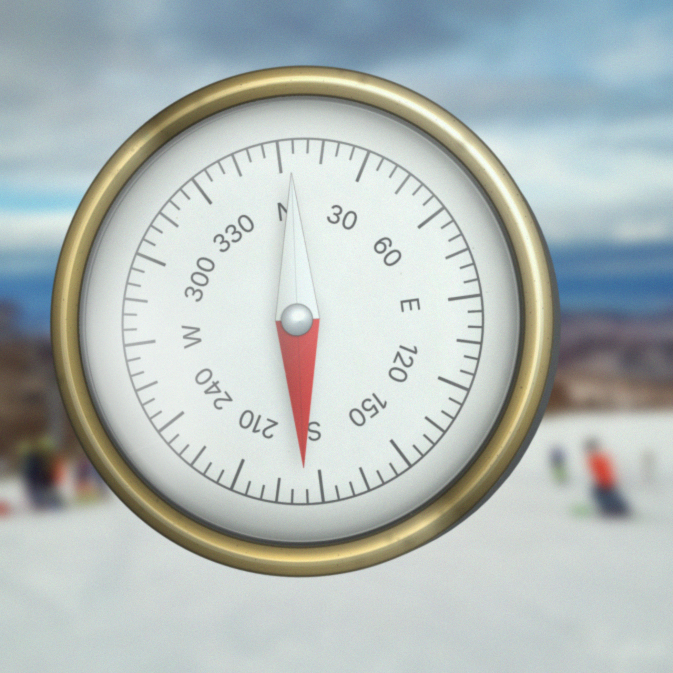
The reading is 185 °
